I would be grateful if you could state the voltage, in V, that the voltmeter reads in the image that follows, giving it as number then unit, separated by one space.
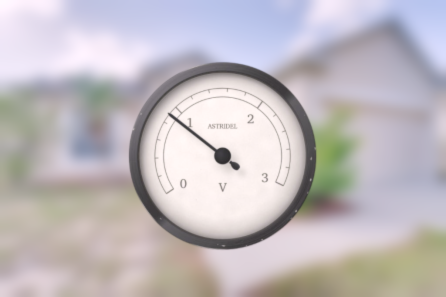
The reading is 0.9 V
